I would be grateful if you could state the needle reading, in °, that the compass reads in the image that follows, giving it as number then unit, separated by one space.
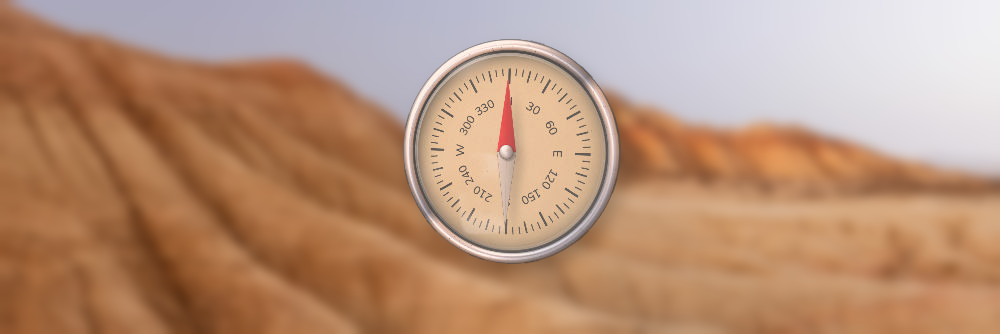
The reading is 0 °
